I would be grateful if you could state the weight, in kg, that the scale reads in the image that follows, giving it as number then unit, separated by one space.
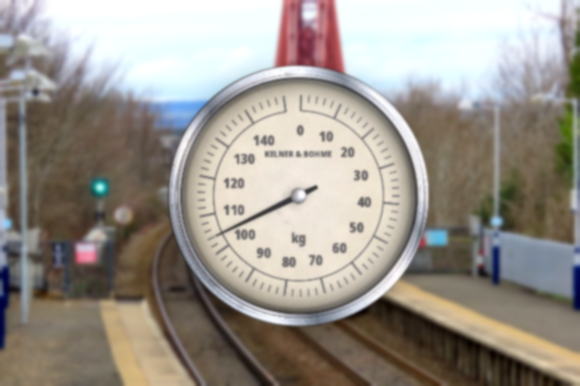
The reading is 104 kg
